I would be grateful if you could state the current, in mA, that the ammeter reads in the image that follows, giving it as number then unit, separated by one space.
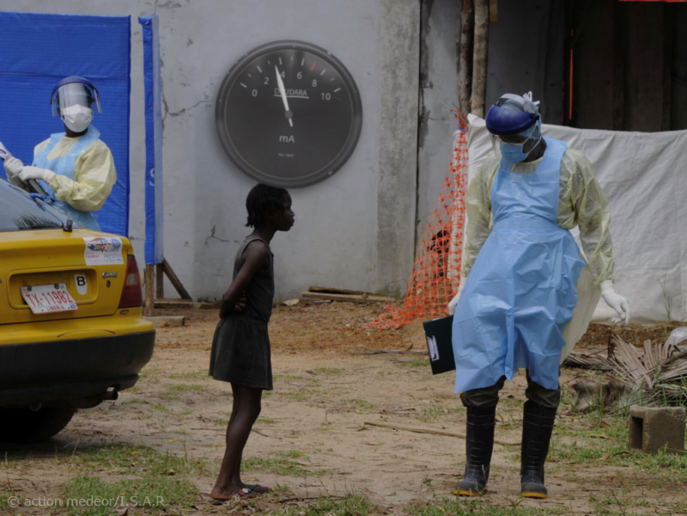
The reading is 3.5 mA
